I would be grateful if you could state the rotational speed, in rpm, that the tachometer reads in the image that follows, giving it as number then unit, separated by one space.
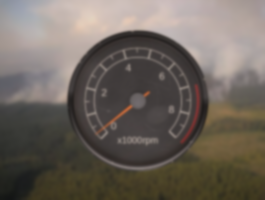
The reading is 250 rpm
